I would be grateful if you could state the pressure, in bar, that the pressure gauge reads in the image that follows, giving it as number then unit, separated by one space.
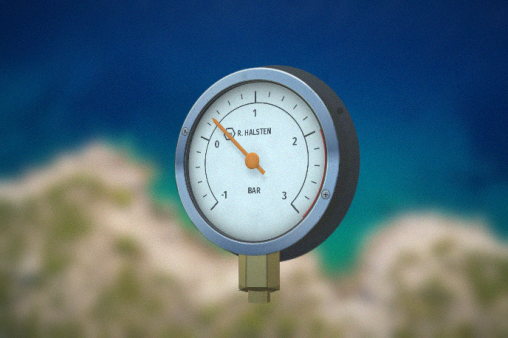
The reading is 0.3 bar
